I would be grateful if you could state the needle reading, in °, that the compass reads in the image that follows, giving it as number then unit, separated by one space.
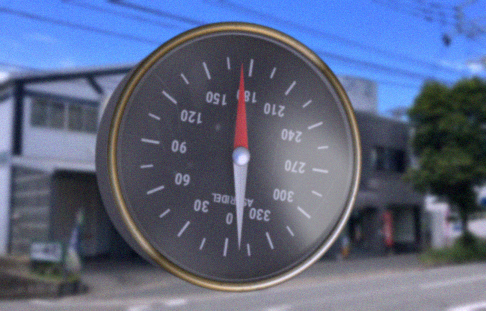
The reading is 172.5 °
